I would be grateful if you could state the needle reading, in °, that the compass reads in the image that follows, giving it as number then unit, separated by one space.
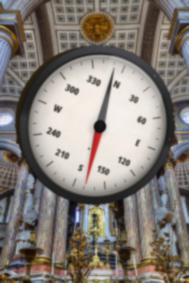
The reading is 170 °
